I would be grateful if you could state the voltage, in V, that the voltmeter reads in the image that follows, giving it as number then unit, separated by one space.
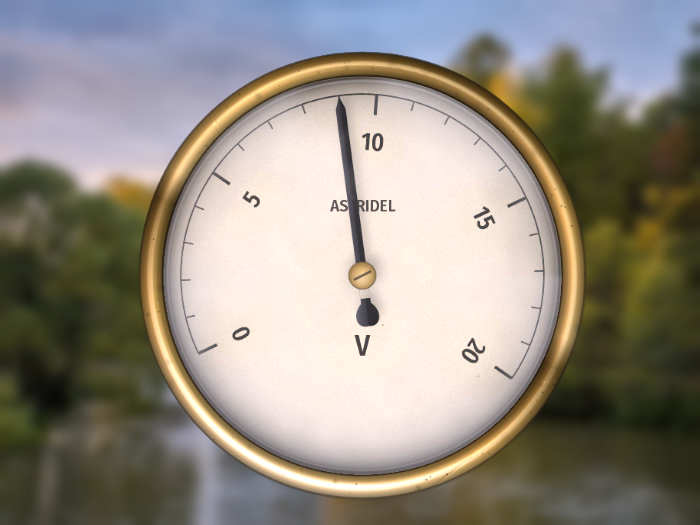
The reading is 9 V
